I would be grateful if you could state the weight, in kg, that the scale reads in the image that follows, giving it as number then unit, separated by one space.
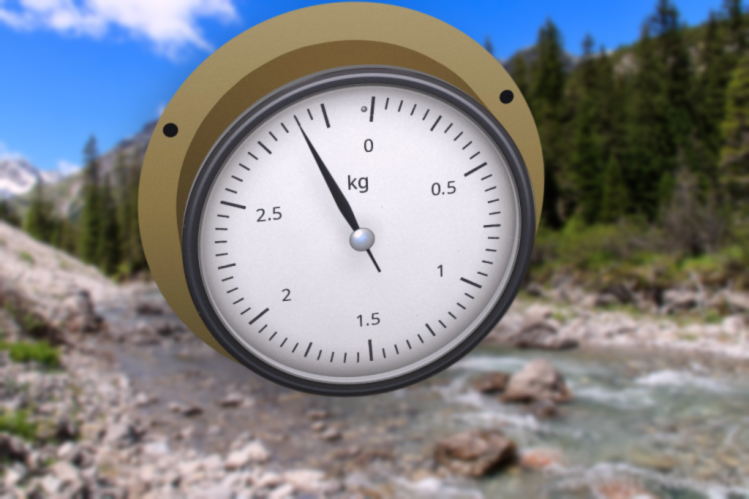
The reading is 2.9 kg
